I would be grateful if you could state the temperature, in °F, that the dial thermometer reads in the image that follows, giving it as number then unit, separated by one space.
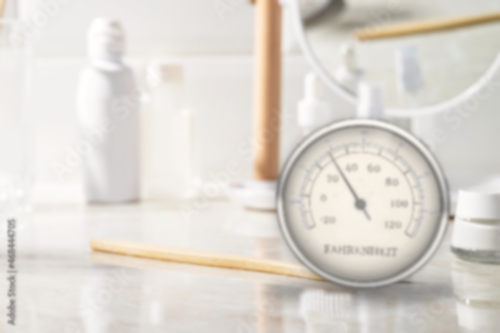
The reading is 30 °F
